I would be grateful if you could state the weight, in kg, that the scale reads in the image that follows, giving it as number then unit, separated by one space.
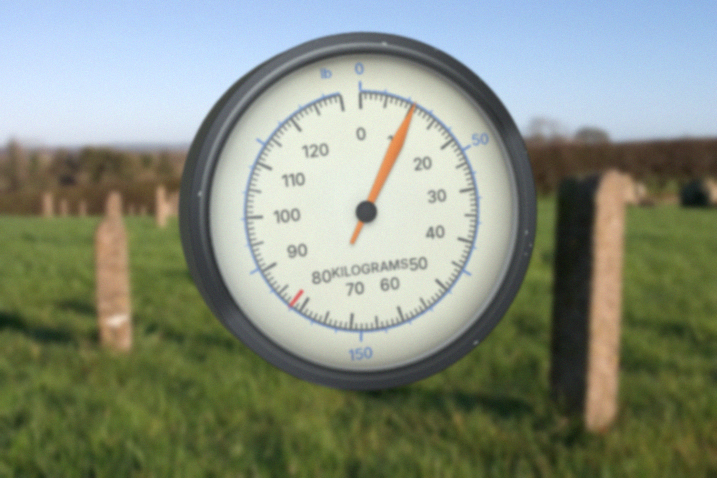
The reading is 10 kg
